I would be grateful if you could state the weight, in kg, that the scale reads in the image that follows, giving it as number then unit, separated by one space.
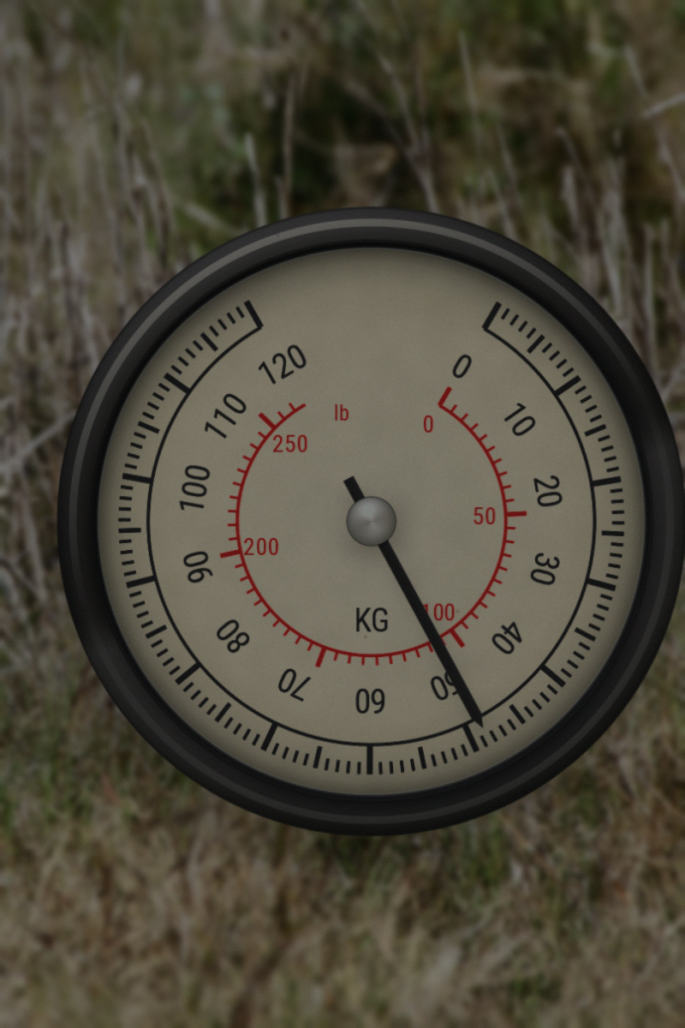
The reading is 48.5 kg
